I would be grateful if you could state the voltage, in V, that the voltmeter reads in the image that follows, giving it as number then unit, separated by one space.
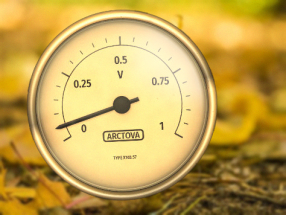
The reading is 0.05 V
